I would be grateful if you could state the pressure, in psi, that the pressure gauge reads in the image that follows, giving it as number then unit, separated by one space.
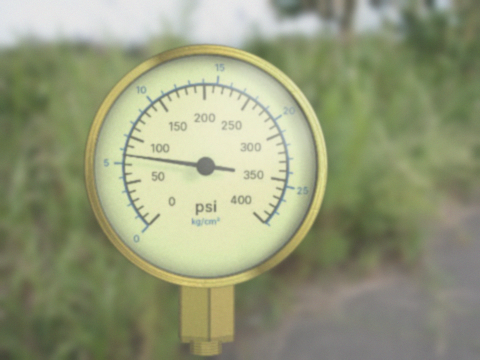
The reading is 80 psi
